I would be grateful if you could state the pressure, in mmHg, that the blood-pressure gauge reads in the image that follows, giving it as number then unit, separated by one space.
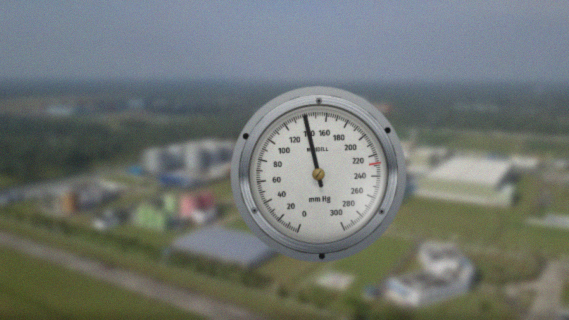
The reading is 140 mmHg
